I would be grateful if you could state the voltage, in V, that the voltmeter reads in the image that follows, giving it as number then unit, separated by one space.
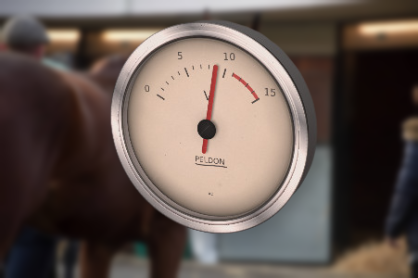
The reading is 9 V
